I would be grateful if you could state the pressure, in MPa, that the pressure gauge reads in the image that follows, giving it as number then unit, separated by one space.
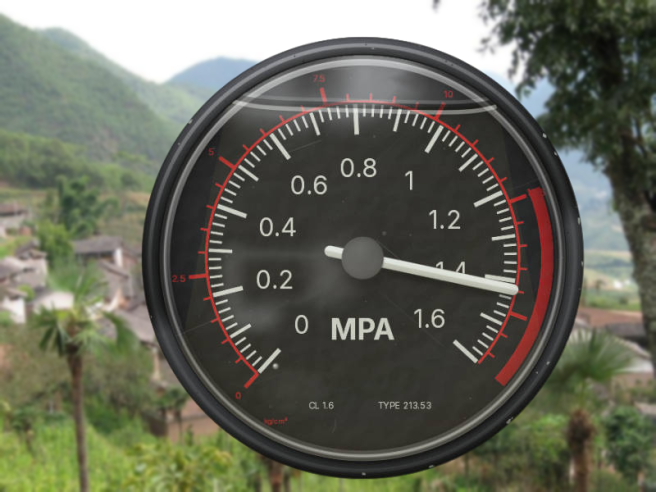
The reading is 1.42 MPa
